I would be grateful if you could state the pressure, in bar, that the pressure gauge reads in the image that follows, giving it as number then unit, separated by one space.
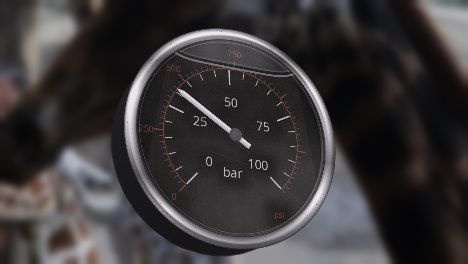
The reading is 30 bar
